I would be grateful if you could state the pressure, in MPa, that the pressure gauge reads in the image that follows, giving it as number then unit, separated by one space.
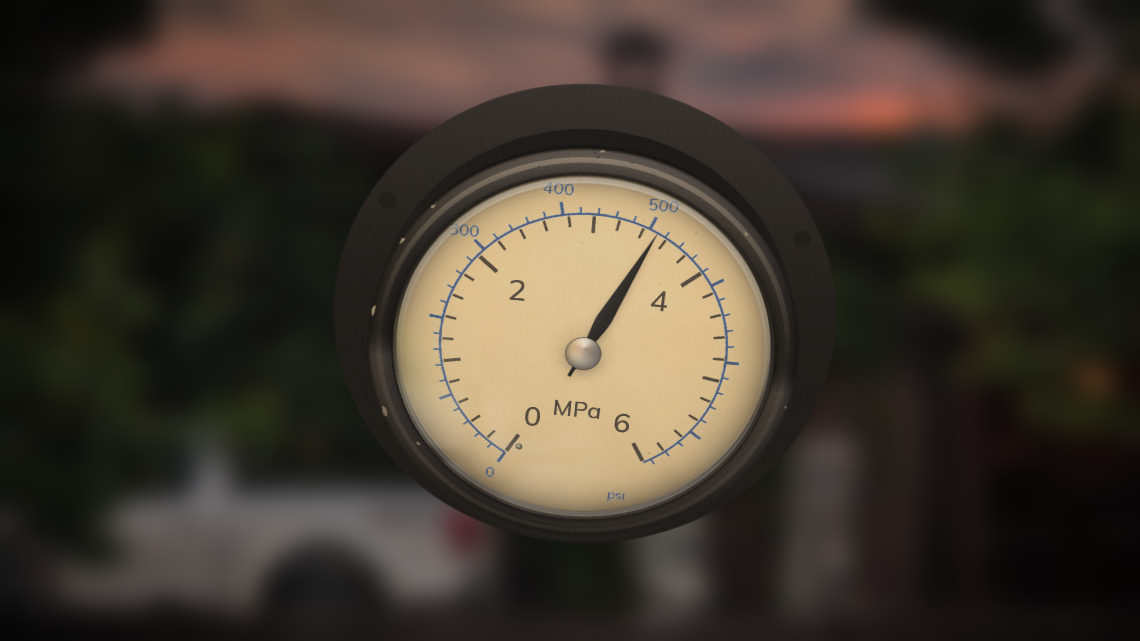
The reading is 3.5 MPa
